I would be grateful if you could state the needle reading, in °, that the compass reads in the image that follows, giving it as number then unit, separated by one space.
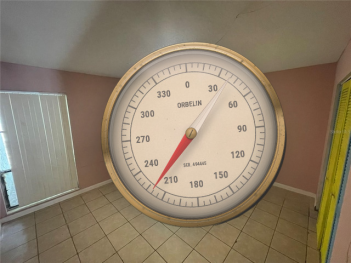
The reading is 220 °
